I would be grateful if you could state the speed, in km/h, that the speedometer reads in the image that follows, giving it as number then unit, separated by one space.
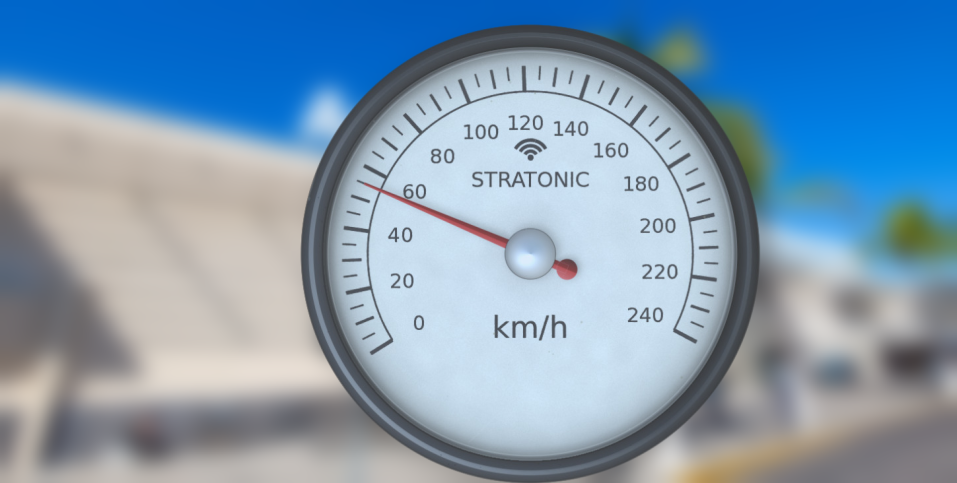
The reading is 55 km/h
